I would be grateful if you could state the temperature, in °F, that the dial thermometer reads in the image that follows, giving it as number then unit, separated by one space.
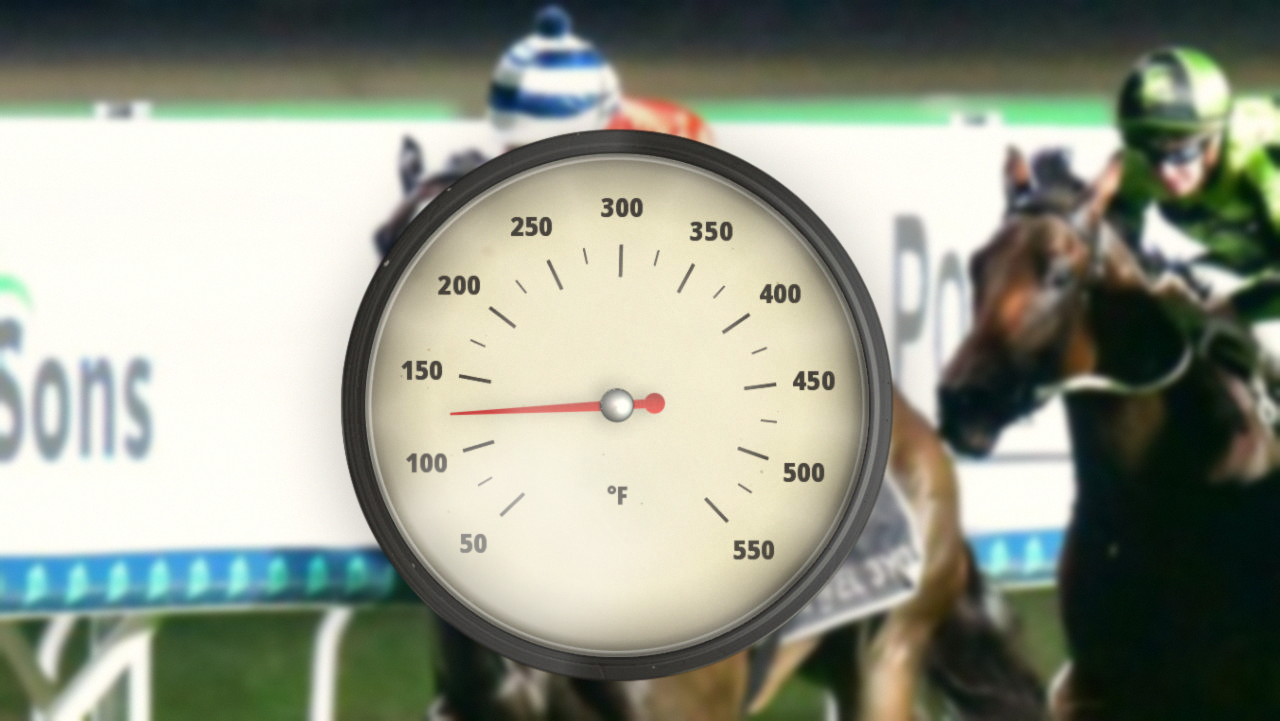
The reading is 125 °F
